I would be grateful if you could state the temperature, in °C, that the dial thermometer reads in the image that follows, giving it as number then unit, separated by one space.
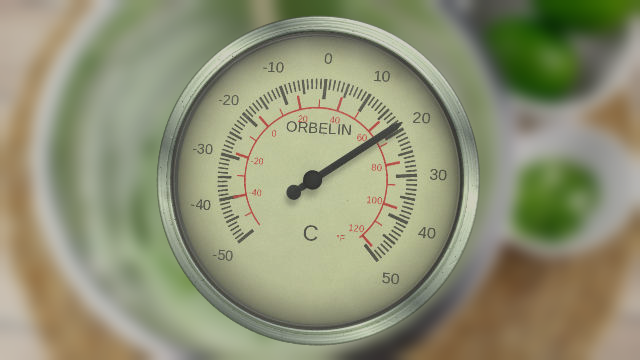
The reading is 19 °C
